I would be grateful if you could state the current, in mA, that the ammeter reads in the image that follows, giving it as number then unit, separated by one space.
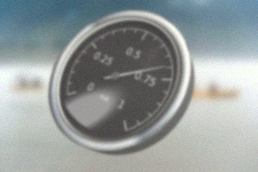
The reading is 0.7 mA
